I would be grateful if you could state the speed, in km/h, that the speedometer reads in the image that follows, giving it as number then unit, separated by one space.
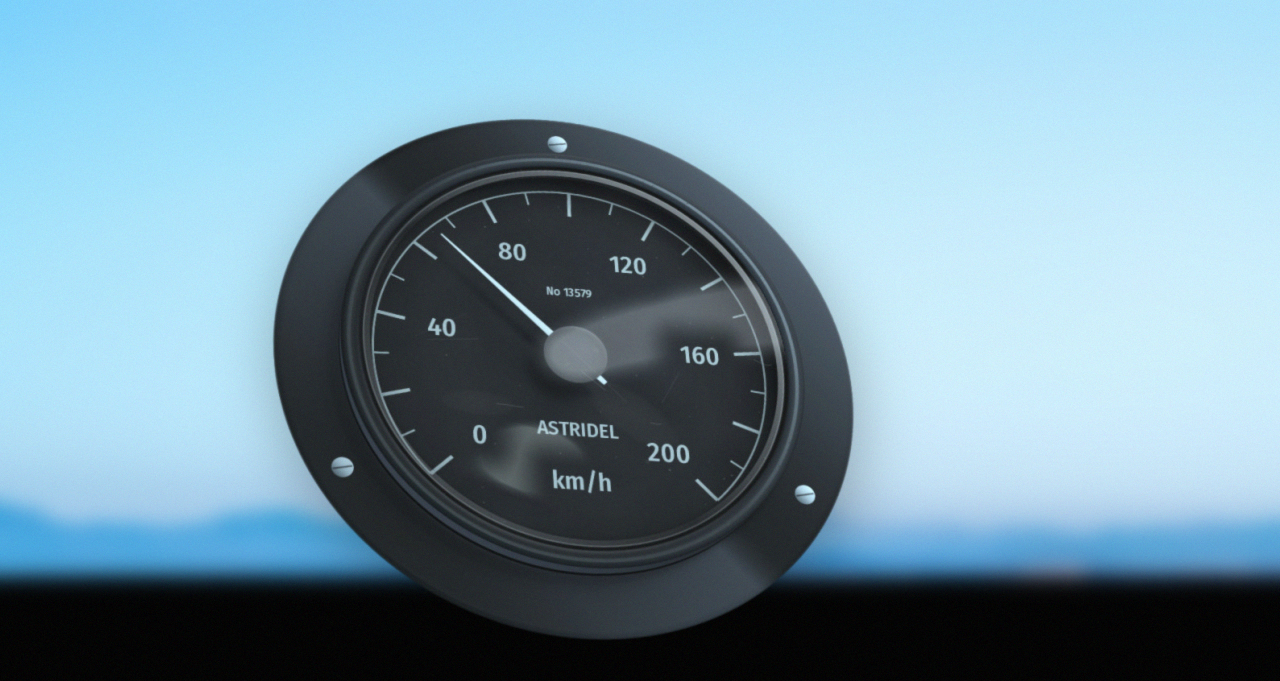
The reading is 65 km/h
